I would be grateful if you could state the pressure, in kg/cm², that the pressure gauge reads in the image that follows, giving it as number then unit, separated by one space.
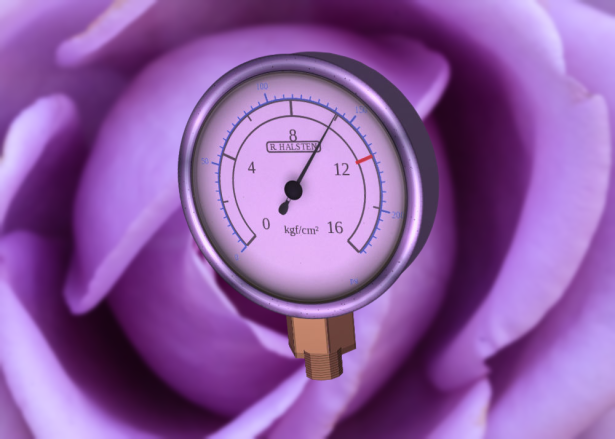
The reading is 10 kg/cm²
